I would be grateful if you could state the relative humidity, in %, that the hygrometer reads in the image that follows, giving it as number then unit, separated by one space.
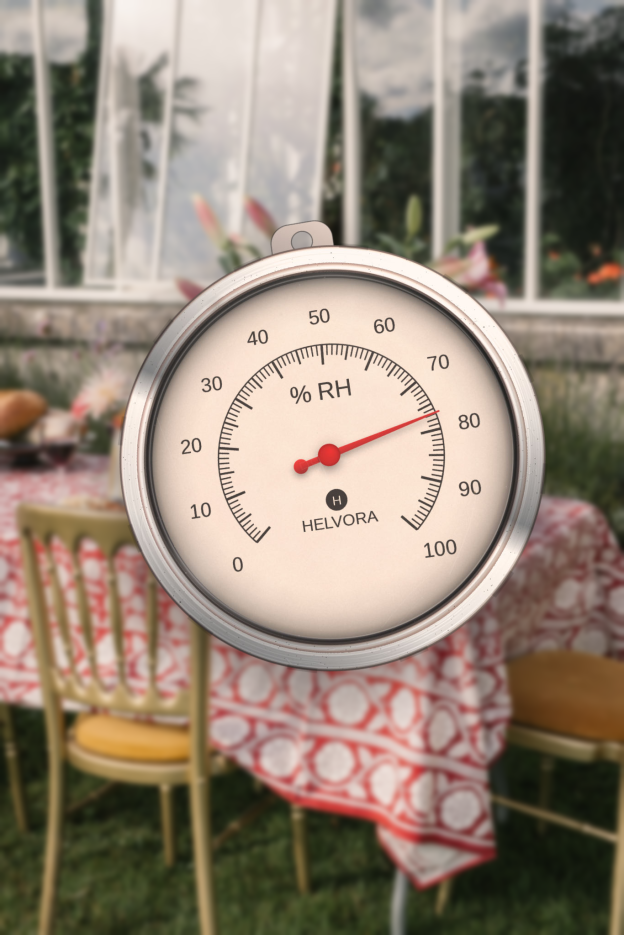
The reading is 77 %
